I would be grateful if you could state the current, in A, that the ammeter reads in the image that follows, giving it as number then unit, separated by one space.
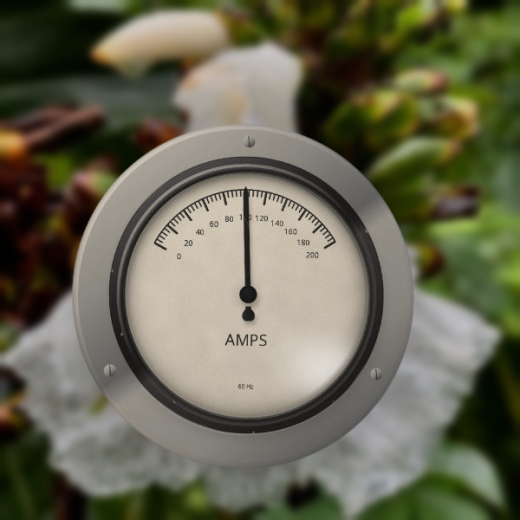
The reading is 100 A
